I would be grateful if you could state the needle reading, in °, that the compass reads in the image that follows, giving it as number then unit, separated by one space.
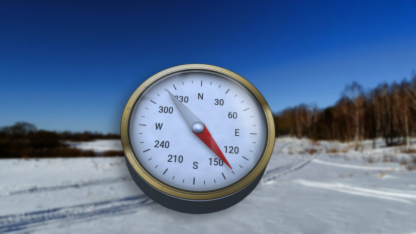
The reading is 140 °
